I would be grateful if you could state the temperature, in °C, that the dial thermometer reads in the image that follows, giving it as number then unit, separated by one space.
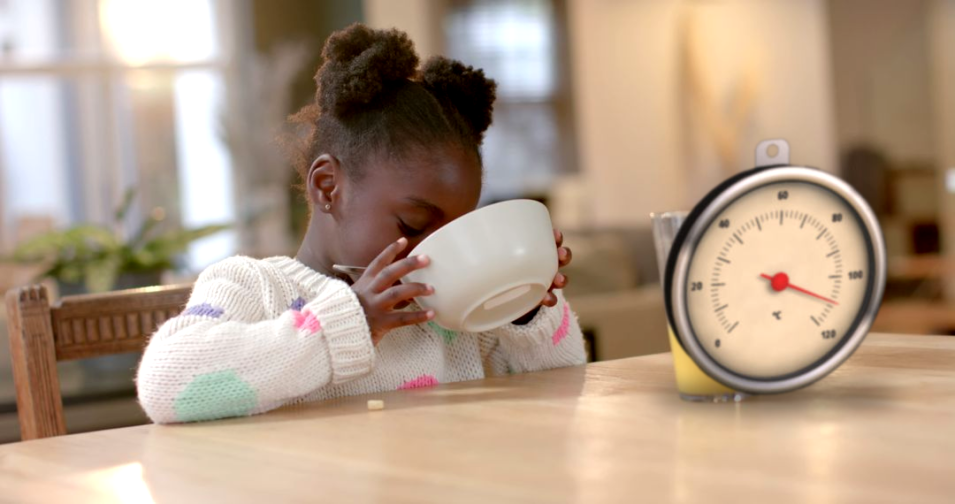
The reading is 110 °C
